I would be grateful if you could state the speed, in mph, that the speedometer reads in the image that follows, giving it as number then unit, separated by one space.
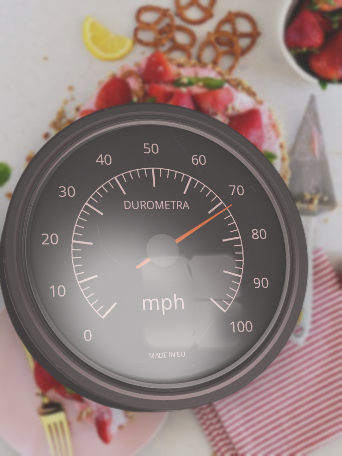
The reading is 72 mph
